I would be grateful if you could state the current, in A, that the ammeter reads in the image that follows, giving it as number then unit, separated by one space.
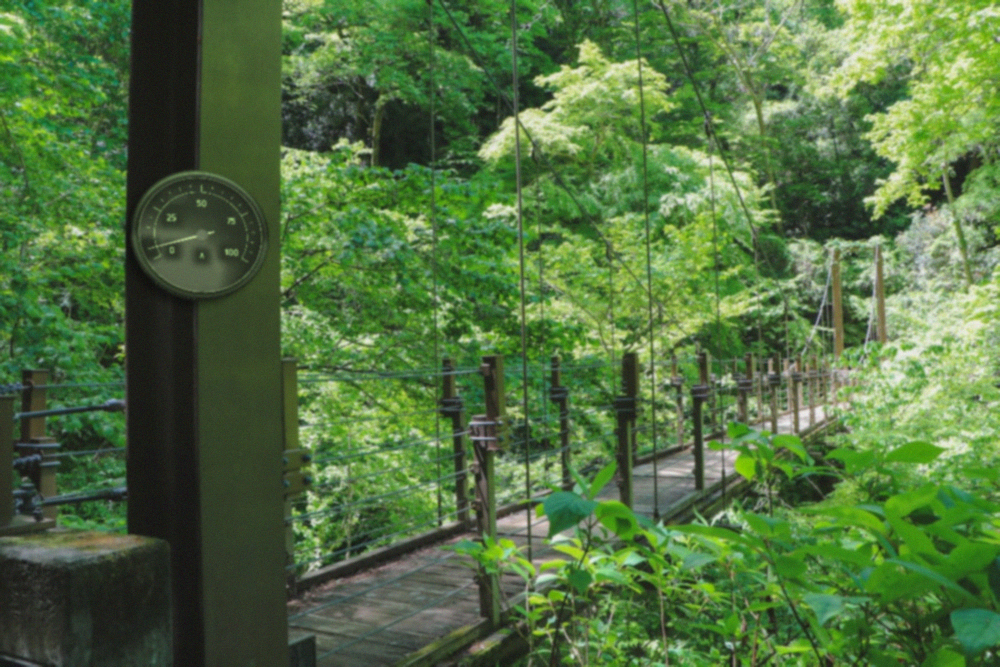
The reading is 5 A
